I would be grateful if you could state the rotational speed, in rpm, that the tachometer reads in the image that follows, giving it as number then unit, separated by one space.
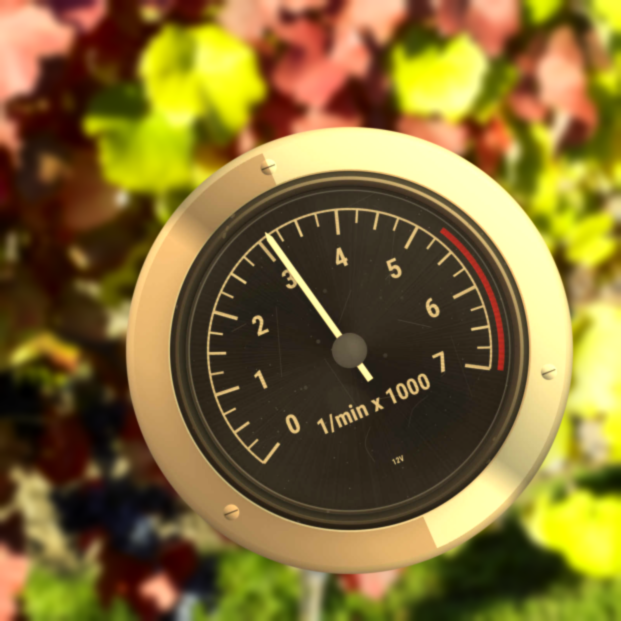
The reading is 3125 rpm
